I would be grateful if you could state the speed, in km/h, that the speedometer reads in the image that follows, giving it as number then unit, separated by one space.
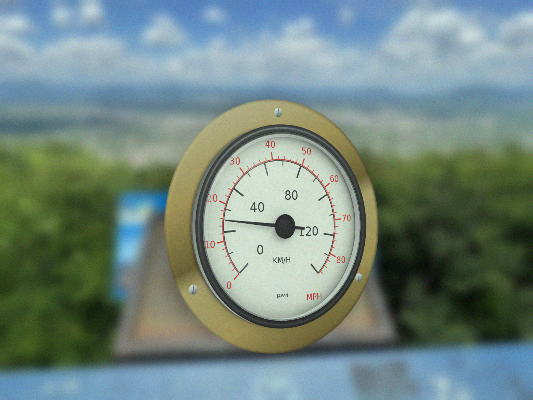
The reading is 25 km/h
